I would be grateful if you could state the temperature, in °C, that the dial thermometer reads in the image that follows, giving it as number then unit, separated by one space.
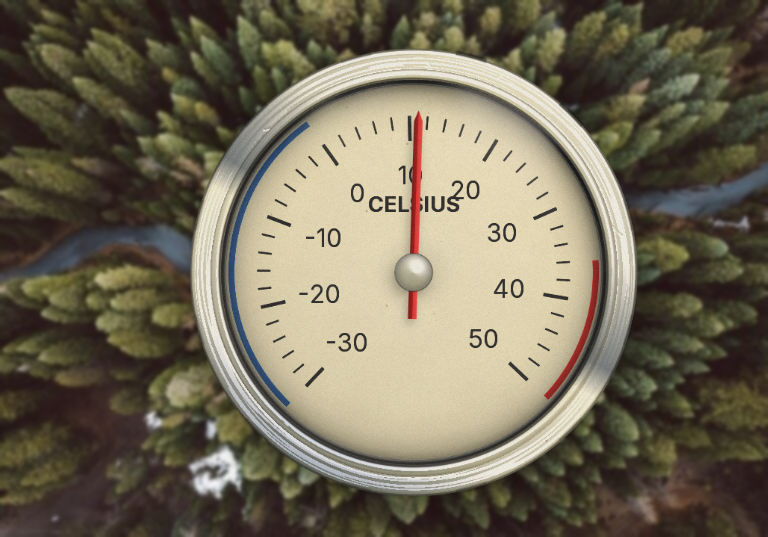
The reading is 11 °C
